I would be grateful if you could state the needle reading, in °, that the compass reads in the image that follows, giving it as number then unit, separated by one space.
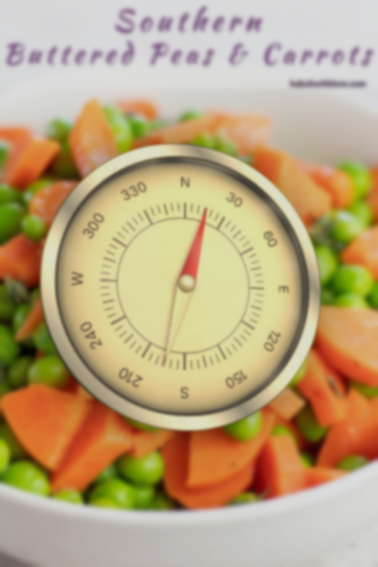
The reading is 15 °
